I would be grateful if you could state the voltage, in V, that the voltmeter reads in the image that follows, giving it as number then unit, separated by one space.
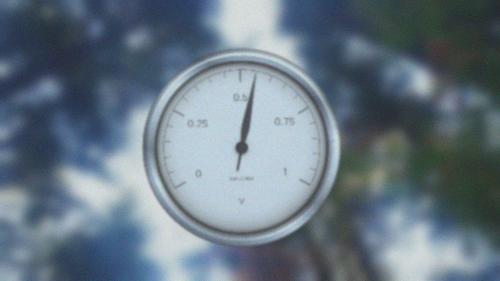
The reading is 0.55 V
